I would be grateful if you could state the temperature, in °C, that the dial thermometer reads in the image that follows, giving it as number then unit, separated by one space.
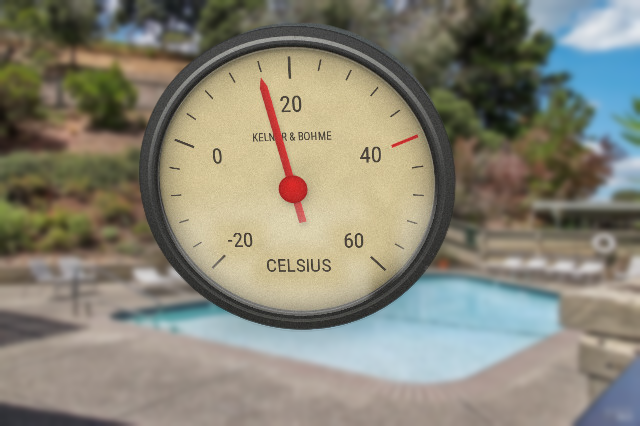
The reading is 16 °C
